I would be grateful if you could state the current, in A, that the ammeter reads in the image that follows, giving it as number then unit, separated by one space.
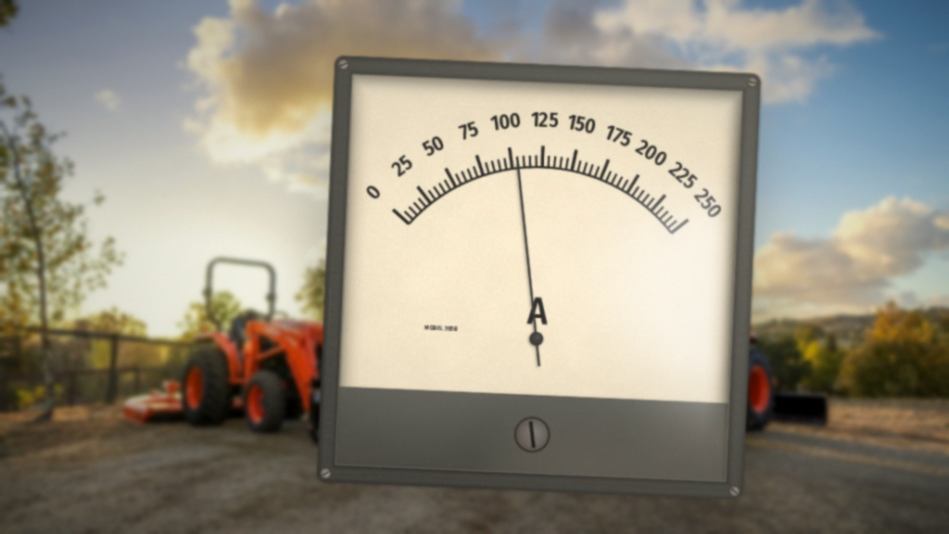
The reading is 105 A
